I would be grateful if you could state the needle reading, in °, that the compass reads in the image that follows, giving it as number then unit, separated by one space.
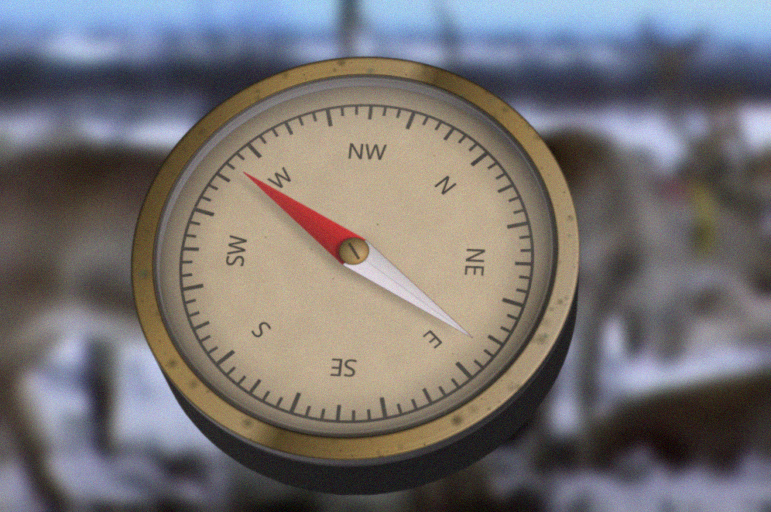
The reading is 260 °
